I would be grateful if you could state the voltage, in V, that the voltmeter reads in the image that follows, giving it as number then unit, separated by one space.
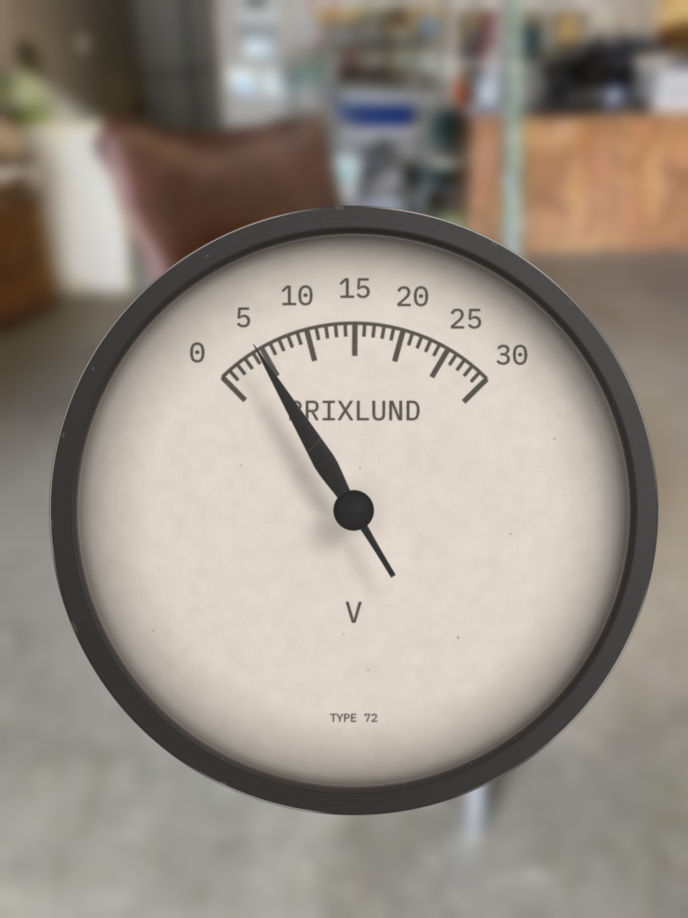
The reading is 4.5 V
